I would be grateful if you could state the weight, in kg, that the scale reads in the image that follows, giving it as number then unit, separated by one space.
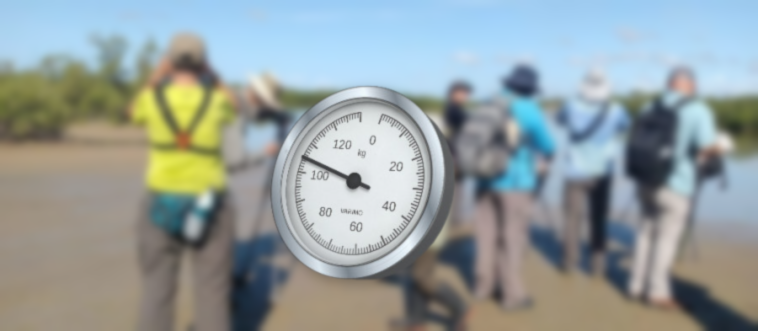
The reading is 105 kg
